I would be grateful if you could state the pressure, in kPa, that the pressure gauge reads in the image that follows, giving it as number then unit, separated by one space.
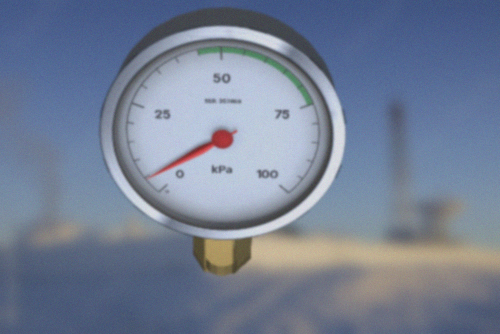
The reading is 5 kPa
